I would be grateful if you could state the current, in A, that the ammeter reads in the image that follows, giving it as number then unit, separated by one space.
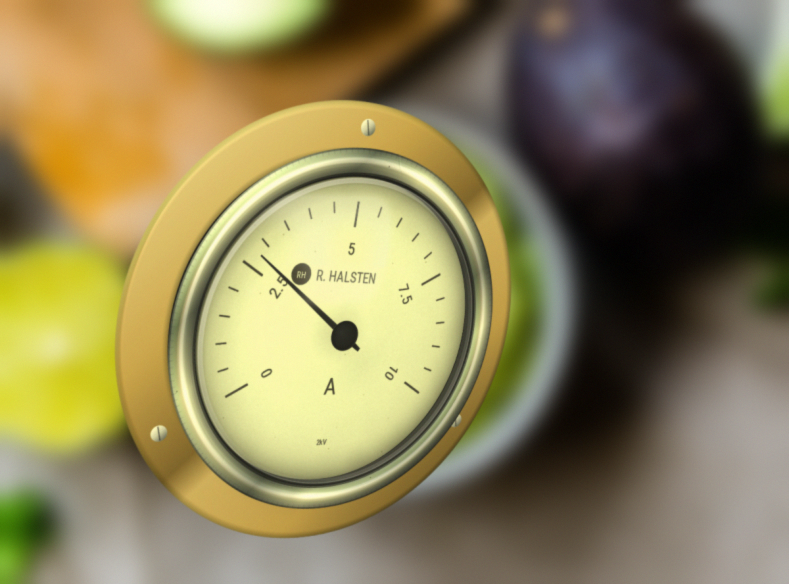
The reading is 2.75 A
